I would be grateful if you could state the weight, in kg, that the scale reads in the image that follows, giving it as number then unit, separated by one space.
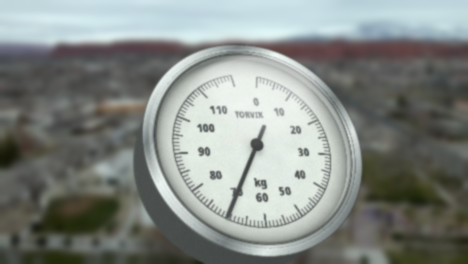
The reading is 70 kg
